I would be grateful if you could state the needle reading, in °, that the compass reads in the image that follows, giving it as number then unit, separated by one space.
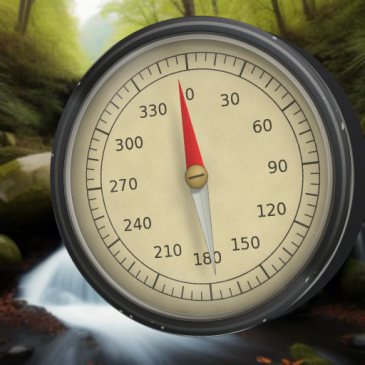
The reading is 355 °
